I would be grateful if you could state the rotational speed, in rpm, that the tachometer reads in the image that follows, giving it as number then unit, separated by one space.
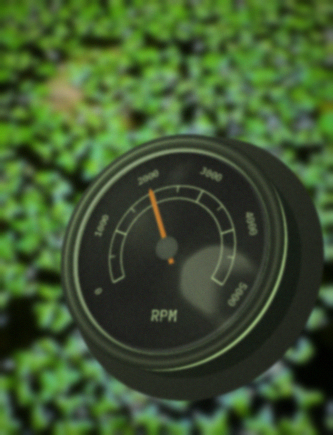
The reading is 2000 rpm
